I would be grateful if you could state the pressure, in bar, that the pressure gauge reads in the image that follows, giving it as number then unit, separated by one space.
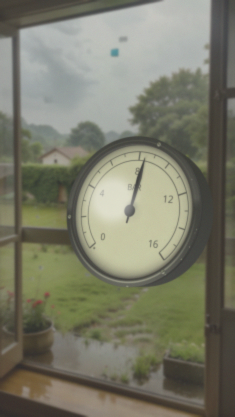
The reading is 8.5 bar
